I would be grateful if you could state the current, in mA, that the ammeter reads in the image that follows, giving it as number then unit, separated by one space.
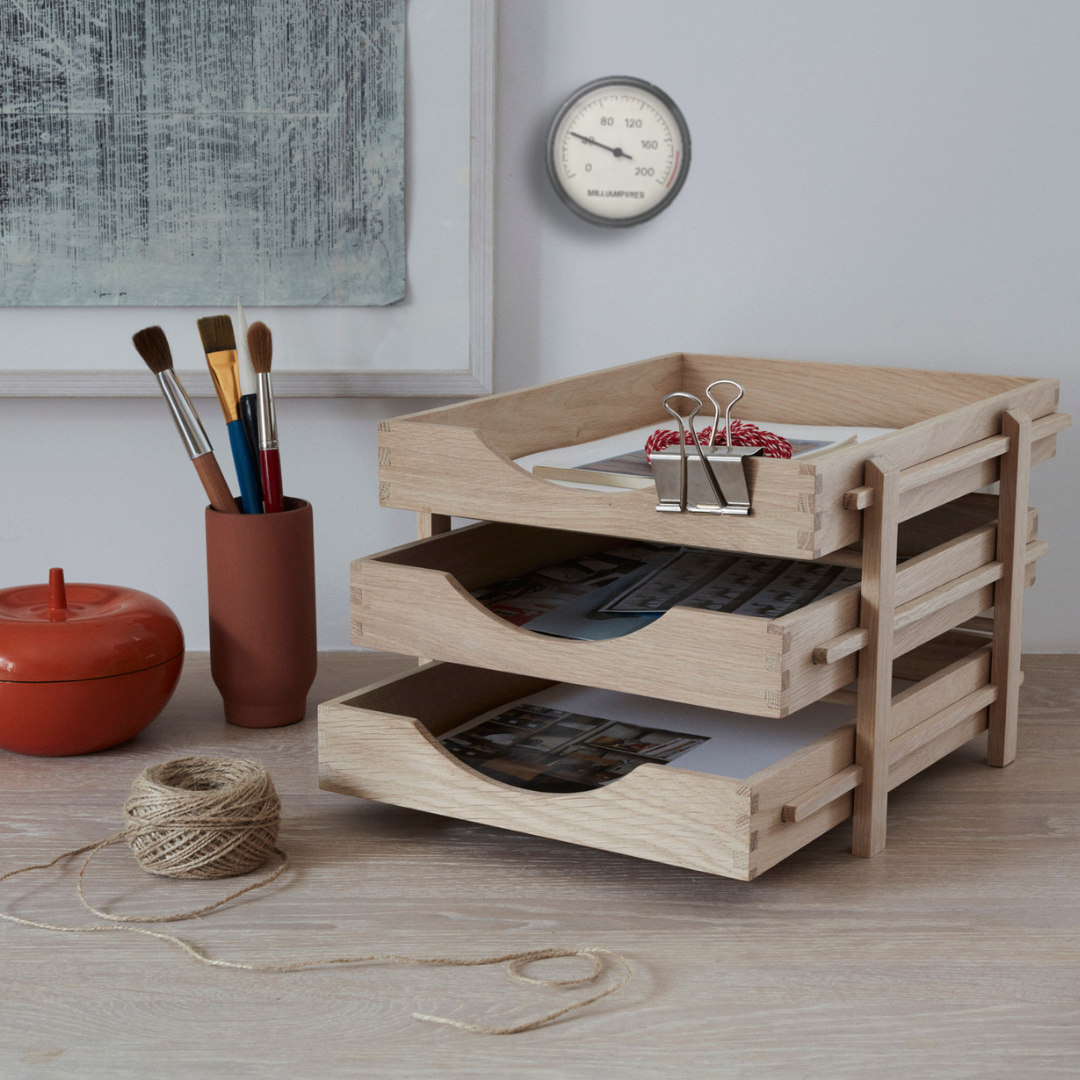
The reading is 40 mA
